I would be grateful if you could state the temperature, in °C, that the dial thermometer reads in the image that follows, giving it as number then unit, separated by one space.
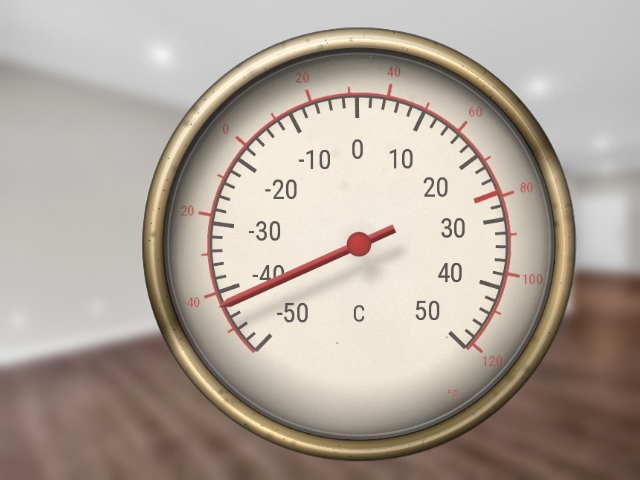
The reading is -42 °C
